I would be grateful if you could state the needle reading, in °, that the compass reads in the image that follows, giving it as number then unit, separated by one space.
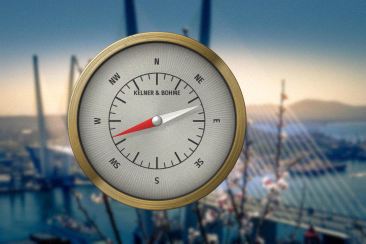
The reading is 250 °
